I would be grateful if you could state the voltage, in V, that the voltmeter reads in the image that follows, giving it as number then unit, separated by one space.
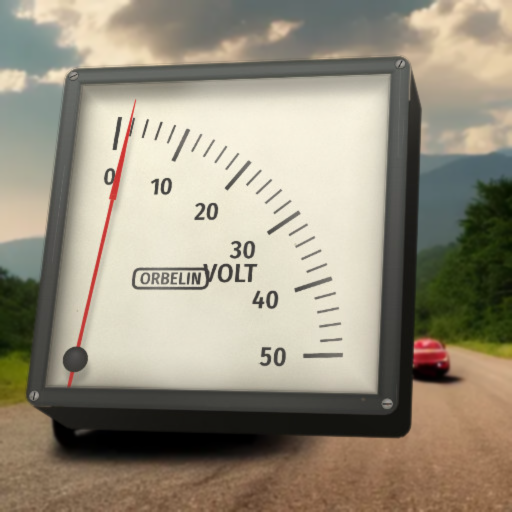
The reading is 2 V
